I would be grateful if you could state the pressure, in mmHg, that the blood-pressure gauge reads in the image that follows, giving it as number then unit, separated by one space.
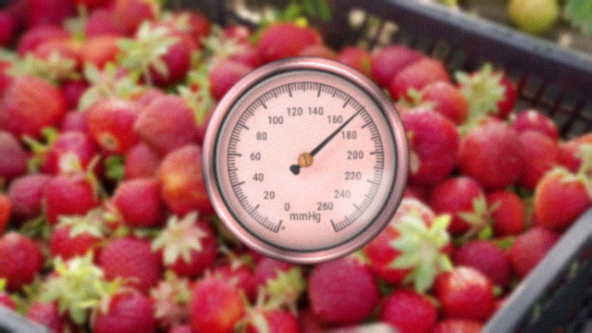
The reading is 170 mmHg
